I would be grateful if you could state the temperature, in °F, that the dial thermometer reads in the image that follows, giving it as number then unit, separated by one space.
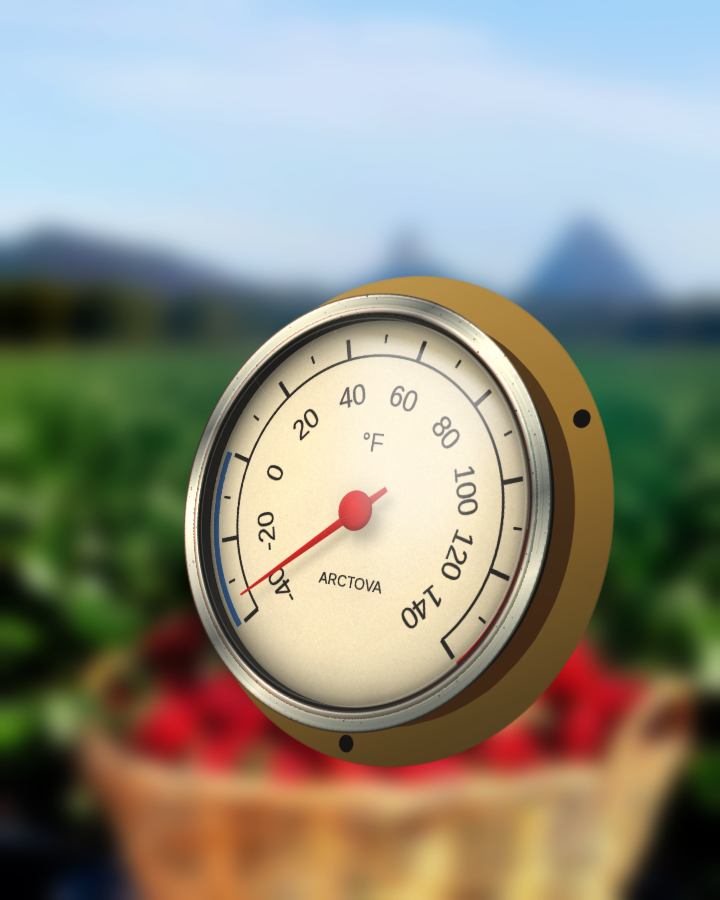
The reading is -35 °F
